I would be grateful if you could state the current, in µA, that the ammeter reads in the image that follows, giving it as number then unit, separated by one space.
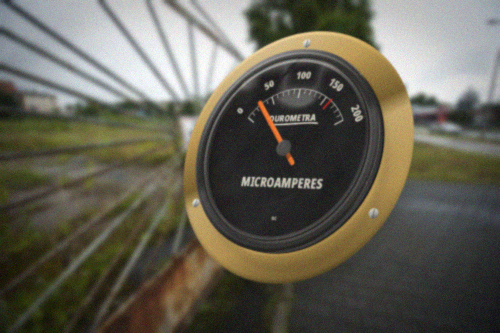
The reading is 30 µA
